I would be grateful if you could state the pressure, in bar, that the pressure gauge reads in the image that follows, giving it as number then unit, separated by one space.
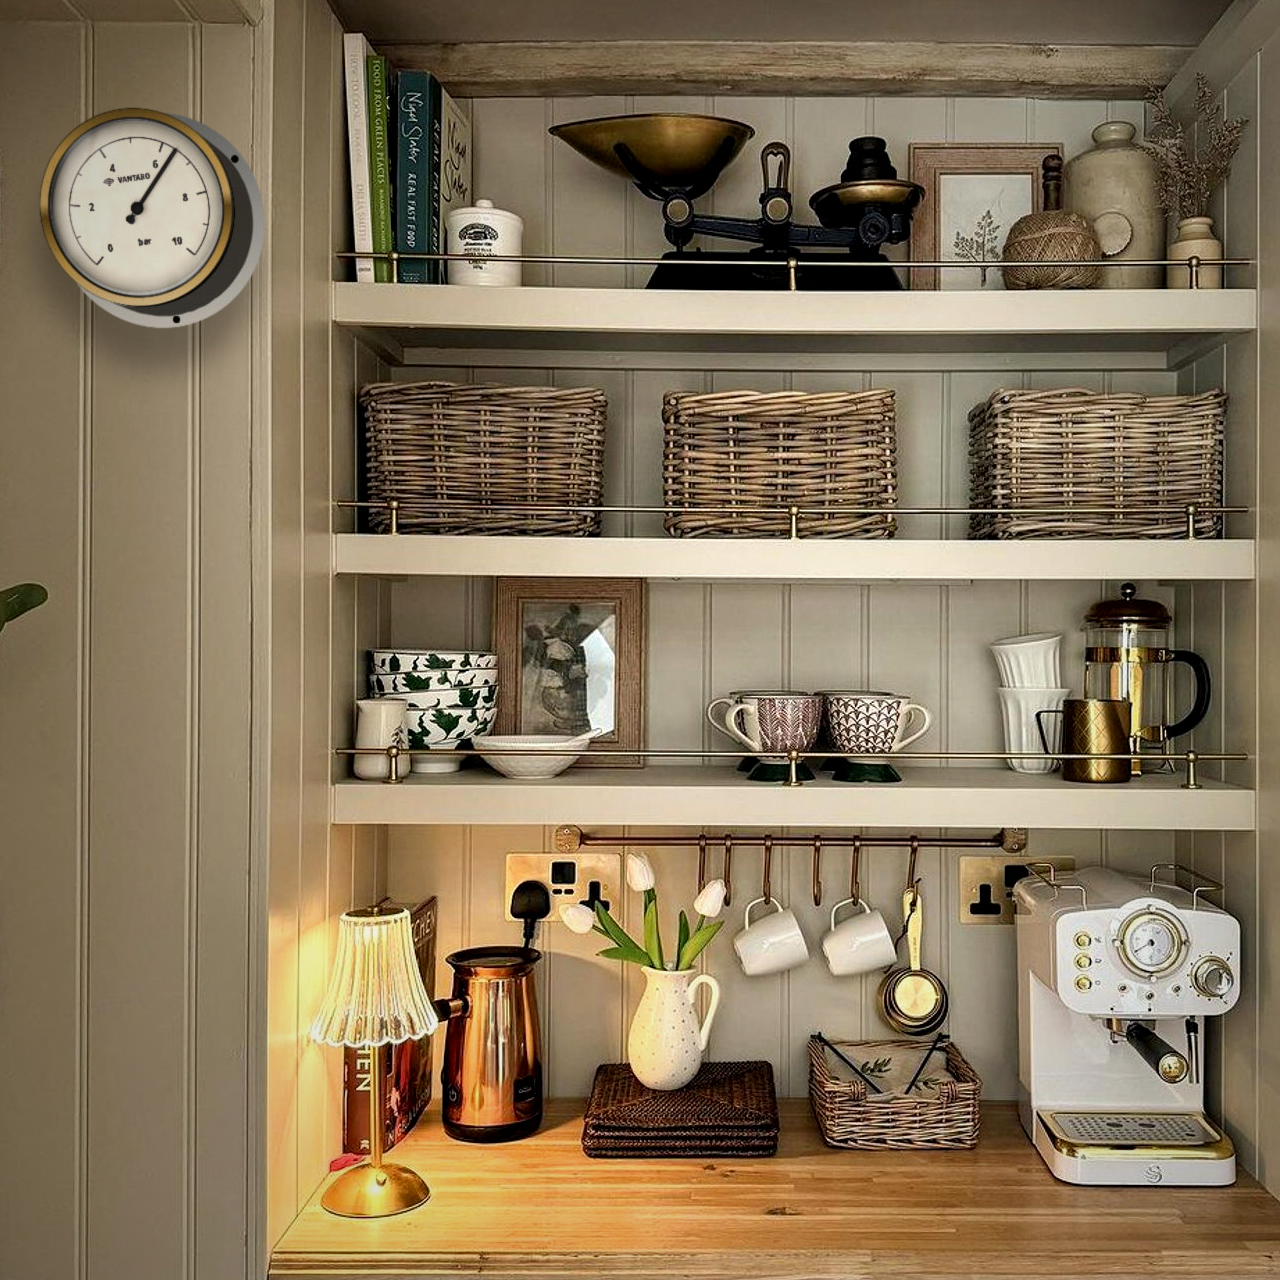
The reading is 6.5 bar
